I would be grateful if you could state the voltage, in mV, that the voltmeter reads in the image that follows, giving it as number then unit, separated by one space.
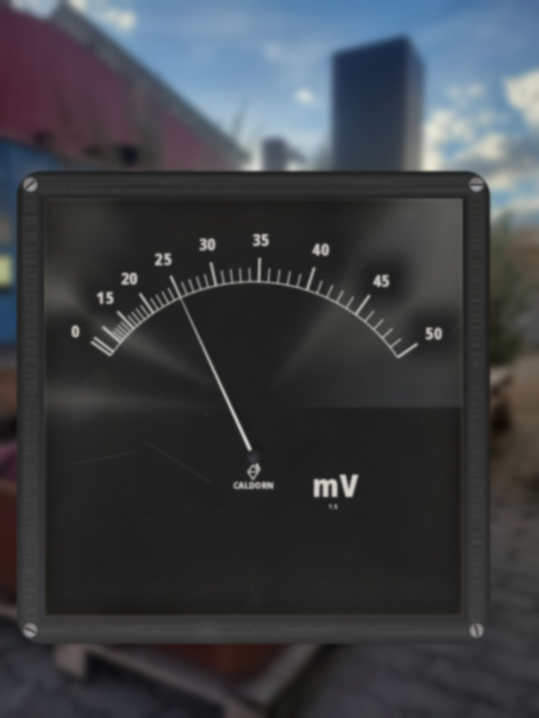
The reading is 25 mV
